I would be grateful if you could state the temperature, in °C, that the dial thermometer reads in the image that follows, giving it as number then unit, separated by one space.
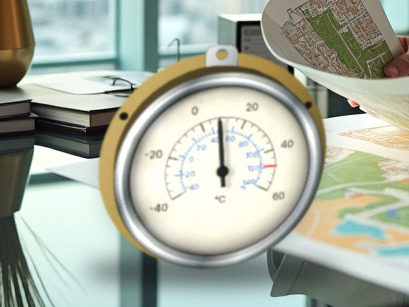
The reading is 8 °C
